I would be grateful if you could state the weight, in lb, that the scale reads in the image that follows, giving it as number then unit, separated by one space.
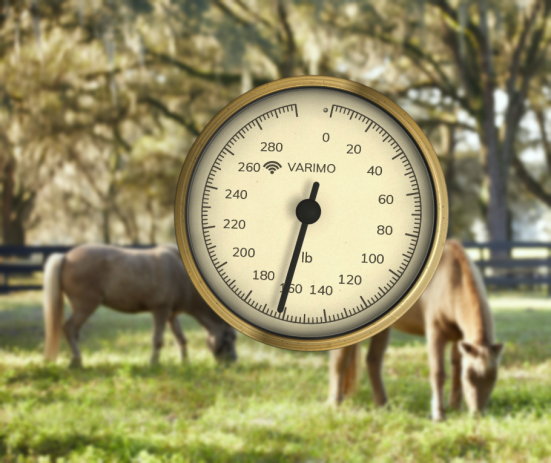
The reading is 162 lb
